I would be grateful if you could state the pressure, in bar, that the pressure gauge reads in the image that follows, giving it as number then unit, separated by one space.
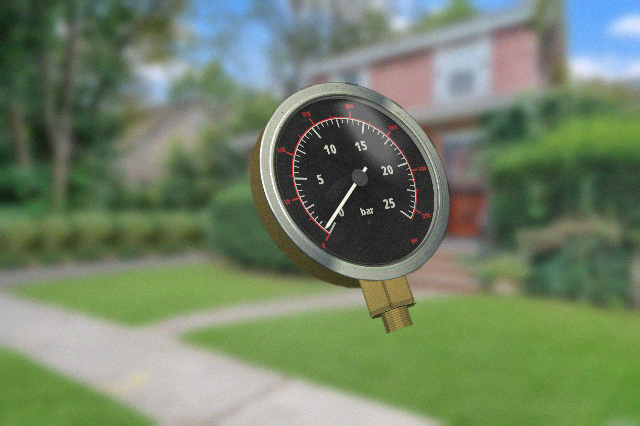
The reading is 0.5 bar
